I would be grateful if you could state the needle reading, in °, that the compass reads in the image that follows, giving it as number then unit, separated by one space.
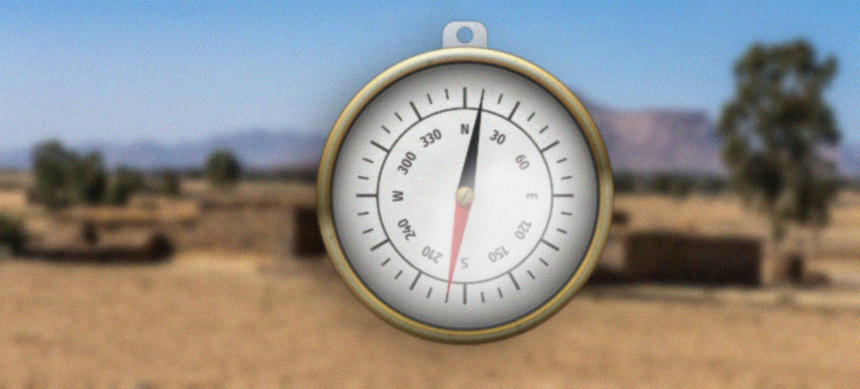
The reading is 190 °
